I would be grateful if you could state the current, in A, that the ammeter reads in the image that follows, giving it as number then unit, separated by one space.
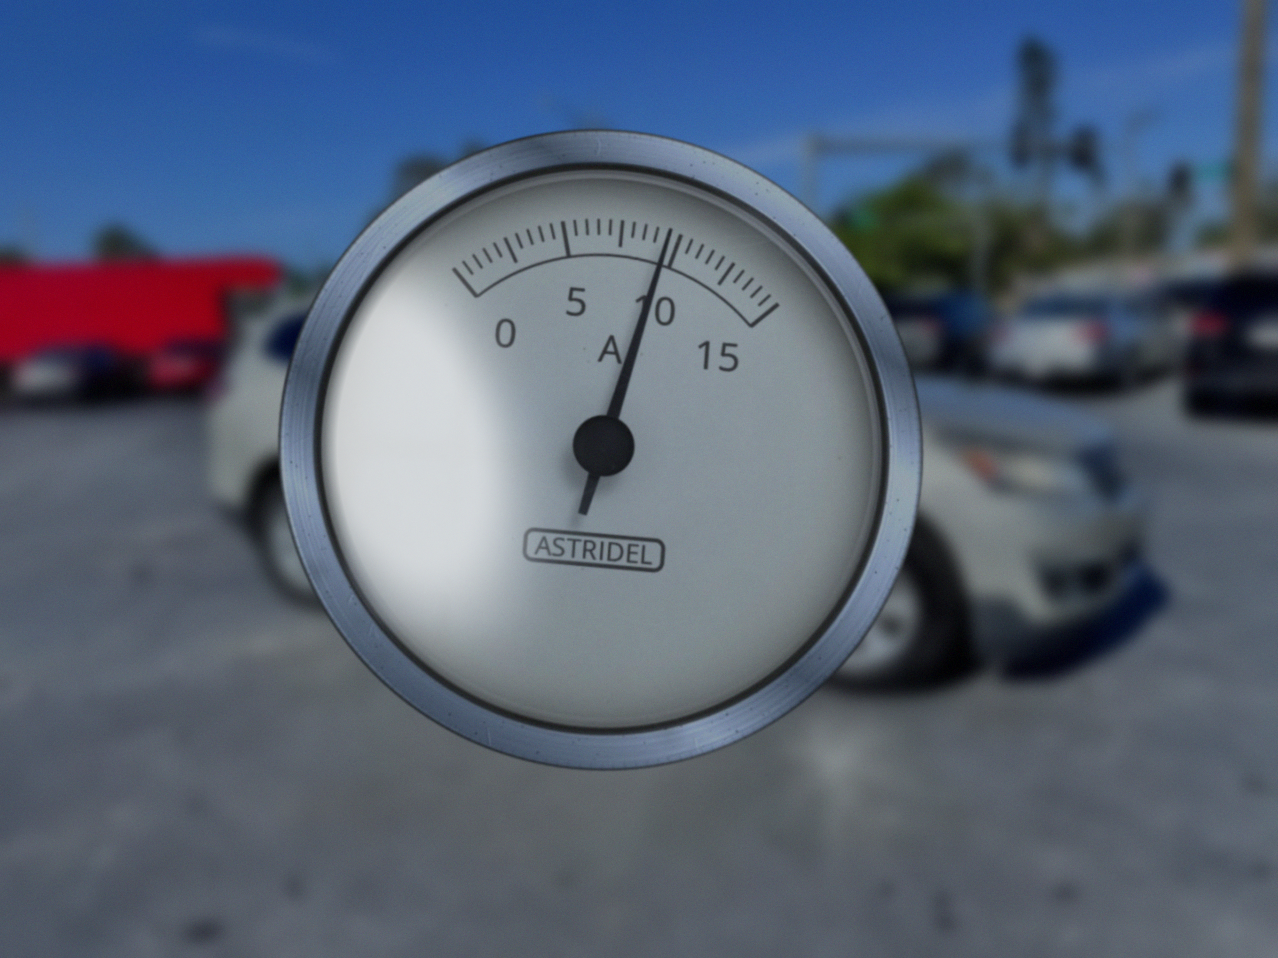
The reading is 9.5 A
